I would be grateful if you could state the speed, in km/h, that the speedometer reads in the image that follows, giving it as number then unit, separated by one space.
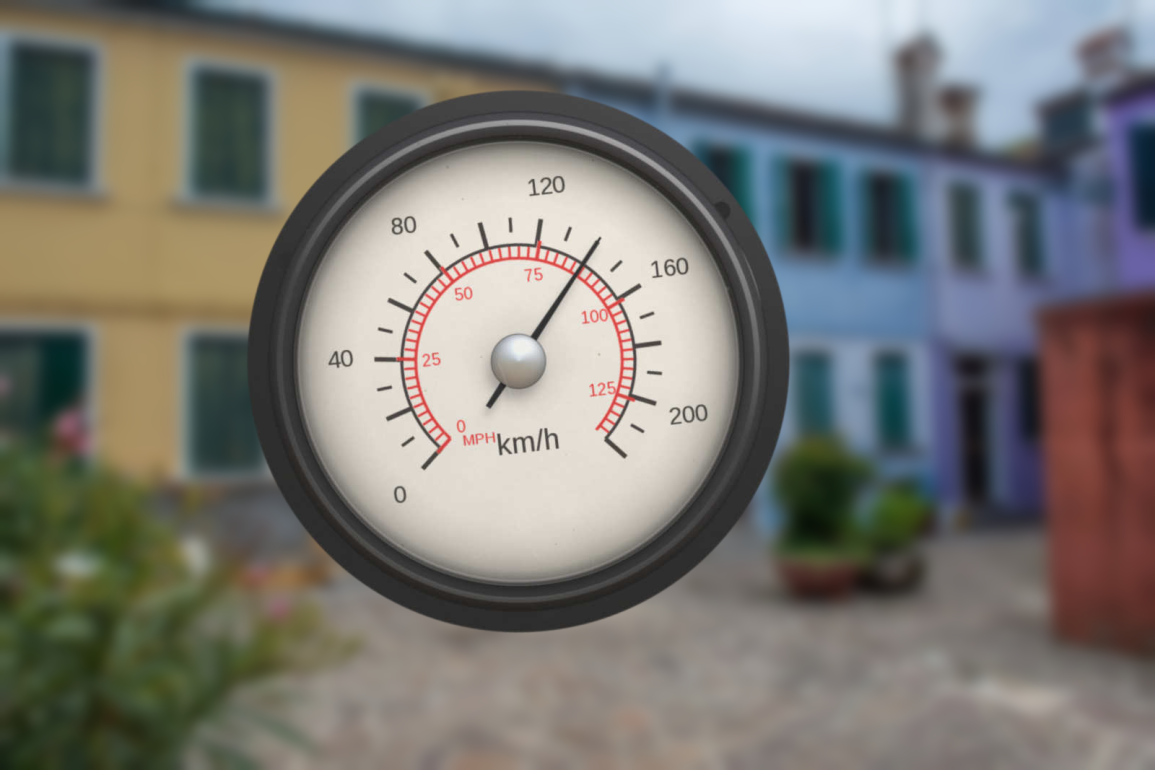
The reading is 140 km/h
